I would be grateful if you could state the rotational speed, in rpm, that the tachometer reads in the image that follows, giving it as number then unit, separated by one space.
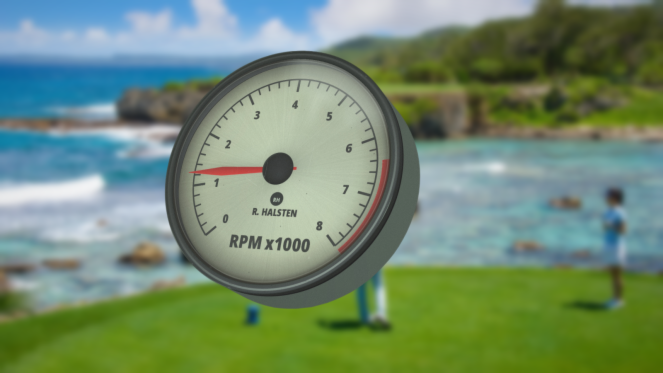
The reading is 1200 rpm
